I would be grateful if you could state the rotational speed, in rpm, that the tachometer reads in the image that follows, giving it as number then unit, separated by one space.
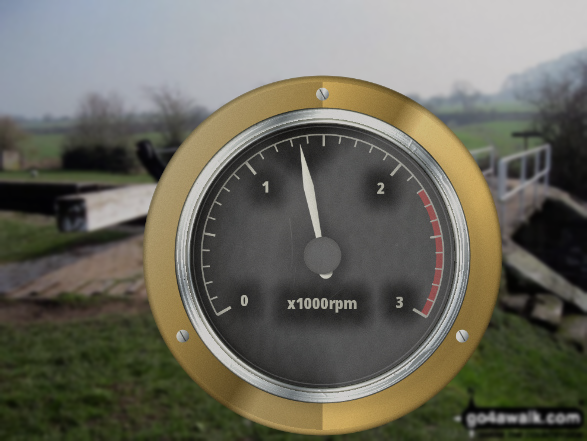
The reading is 1350 rpm
